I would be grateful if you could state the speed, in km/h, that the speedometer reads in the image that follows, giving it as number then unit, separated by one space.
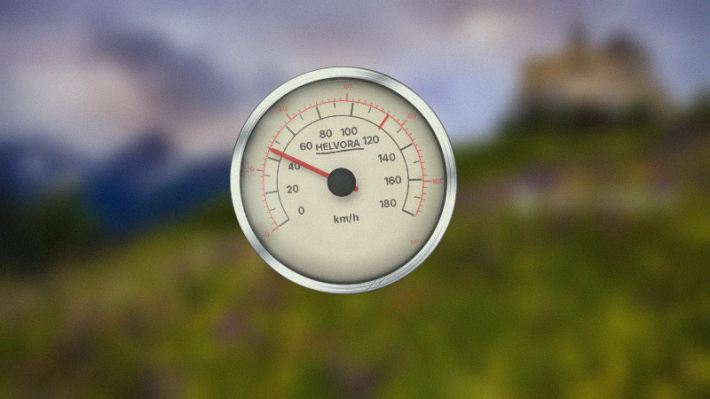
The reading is 45 km/h
